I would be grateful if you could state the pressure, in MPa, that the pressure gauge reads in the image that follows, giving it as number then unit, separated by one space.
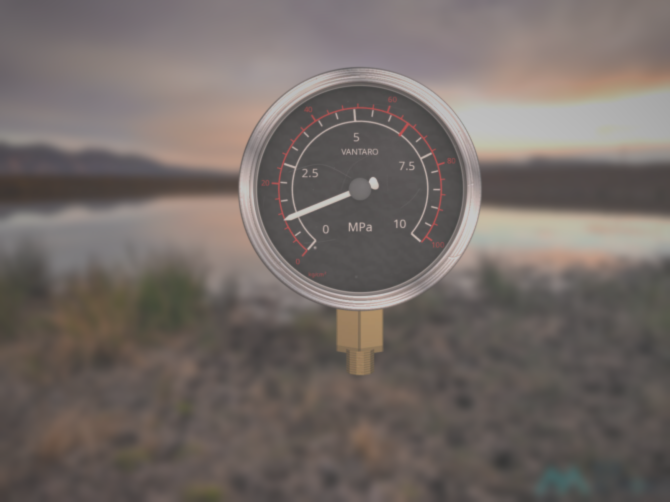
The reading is 1 MPa
